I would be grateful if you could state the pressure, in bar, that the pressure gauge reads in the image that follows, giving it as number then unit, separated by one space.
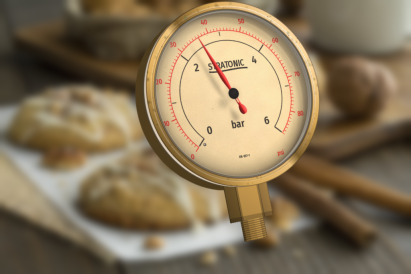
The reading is 2.5 bar
